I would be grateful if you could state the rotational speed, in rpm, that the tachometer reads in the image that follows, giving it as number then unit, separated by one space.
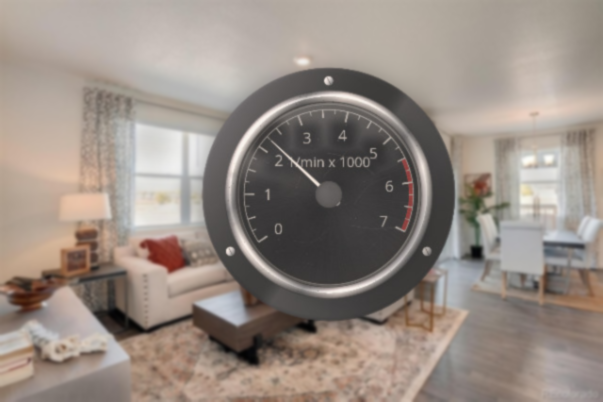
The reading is 2250 rpm
